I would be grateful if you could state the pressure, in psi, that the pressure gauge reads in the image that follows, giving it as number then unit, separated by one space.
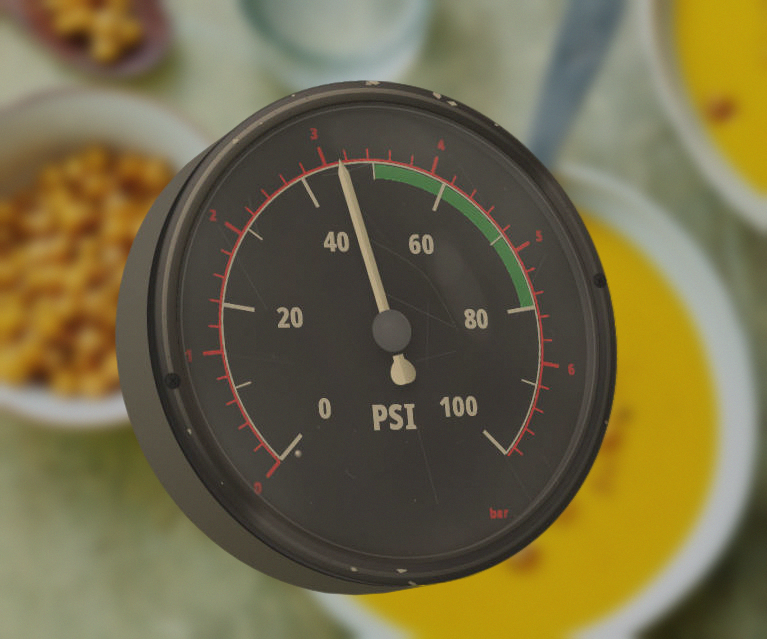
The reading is 45 psi
